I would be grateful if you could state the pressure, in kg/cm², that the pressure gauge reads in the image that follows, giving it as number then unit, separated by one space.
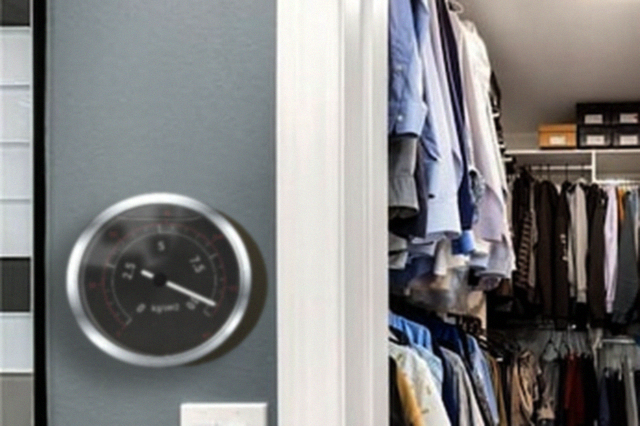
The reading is 9.5 kg/cm²
